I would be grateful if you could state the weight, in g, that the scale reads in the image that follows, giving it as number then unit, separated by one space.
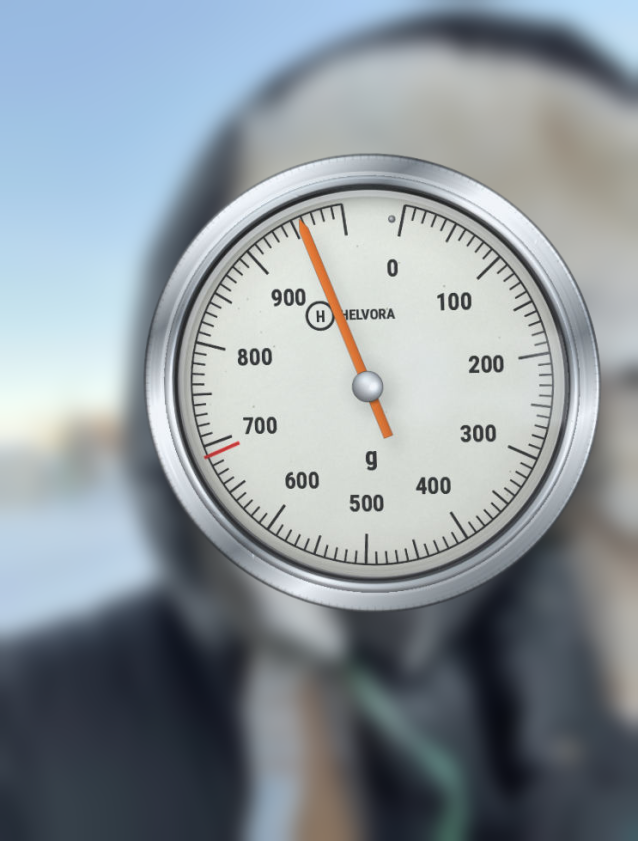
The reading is 960 g
